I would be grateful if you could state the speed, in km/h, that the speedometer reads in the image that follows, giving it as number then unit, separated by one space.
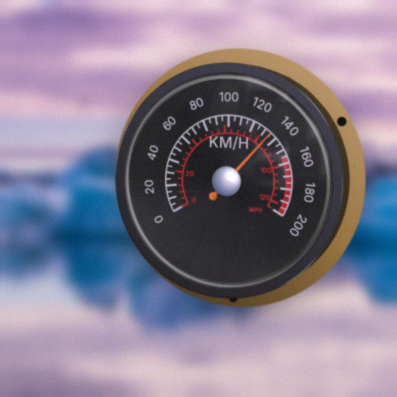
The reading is 135 km/h
